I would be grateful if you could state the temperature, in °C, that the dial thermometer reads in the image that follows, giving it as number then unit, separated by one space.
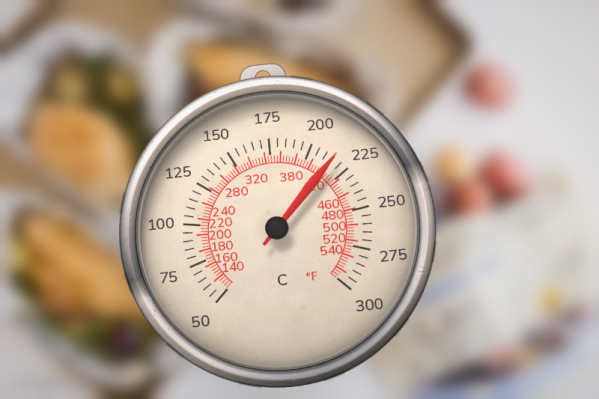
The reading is 215 °C
